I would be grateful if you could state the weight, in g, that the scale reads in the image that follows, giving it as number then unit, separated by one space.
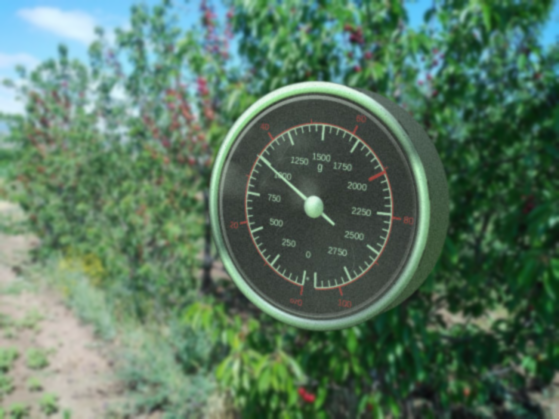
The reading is 1000 g
